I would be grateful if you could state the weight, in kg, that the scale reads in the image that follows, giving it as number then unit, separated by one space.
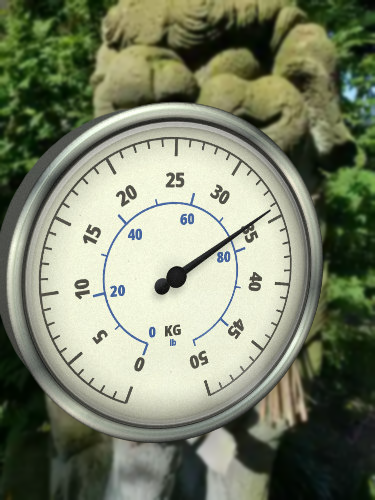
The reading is 34 kg
